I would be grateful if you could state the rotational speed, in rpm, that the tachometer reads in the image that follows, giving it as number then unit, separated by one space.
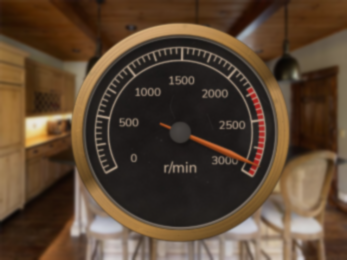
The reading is 2900 rpm
